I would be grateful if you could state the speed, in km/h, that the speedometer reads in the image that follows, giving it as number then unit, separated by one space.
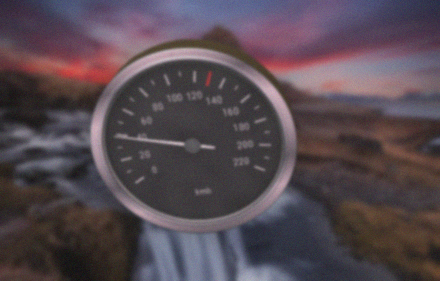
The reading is 40 km/h
